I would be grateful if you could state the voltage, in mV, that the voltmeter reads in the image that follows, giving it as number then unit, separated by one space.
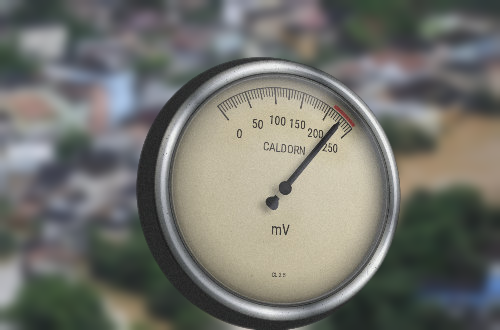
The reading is 225 mV
